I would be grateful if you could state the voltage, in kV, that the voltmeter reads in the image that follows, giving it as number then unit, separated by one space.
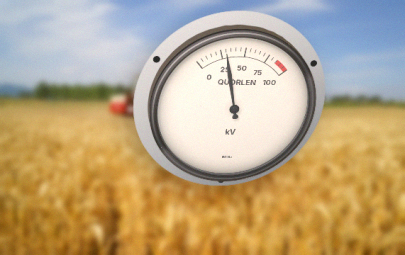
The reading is 30 kV
